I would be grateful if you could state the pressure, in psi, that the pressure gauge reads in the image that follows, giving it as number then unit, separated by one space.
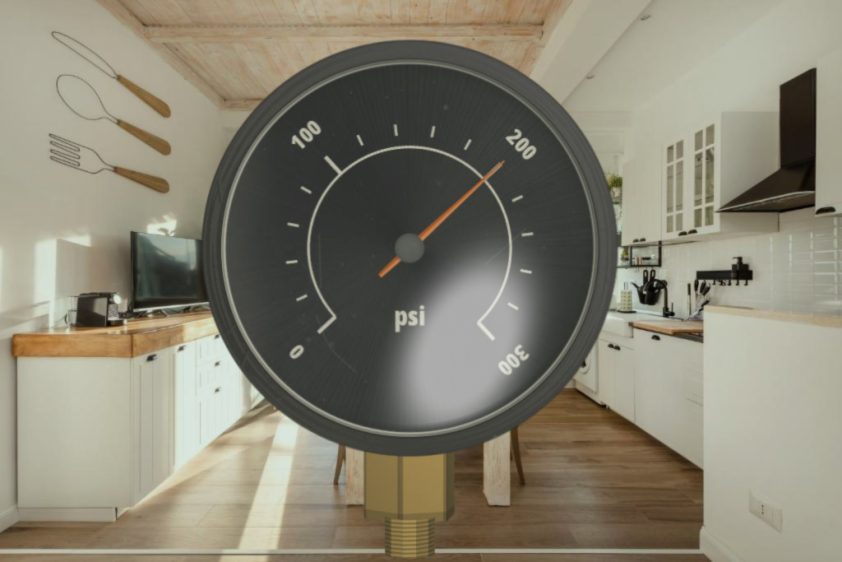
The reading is 200 psi
